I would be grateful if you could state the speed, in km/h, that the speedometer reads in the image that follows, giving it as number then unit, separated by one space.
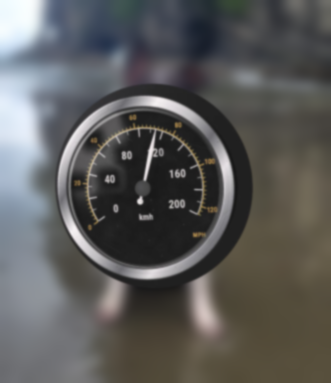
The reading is 115 km/h
